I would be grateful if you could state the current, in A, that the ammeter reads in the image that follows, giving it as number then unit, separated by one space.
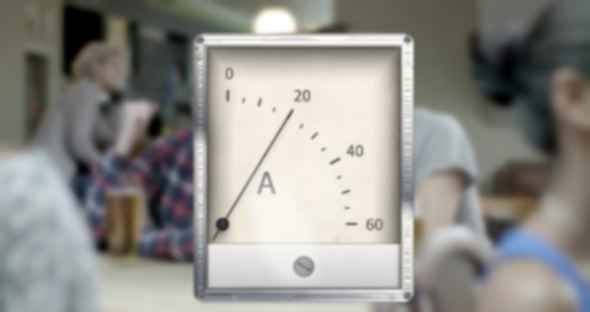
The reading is 20 A
